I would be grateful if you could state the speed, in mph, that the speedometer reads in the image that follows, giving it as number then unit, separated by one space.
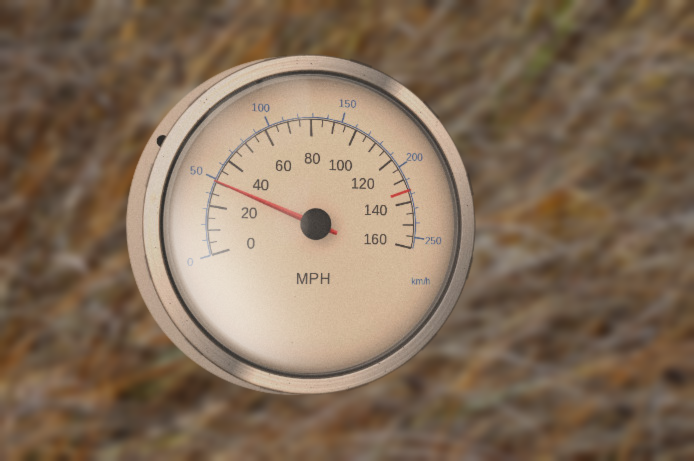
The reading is 30 mph
